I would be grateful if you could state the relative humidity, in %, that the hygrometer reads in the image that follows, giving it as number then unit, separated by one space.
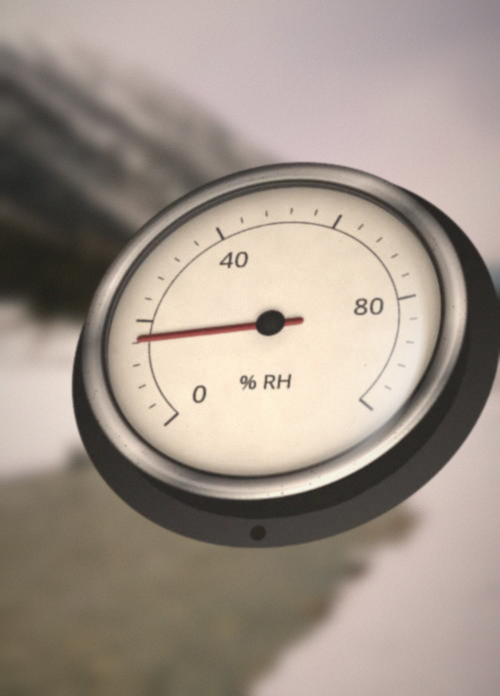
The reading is 16 %
